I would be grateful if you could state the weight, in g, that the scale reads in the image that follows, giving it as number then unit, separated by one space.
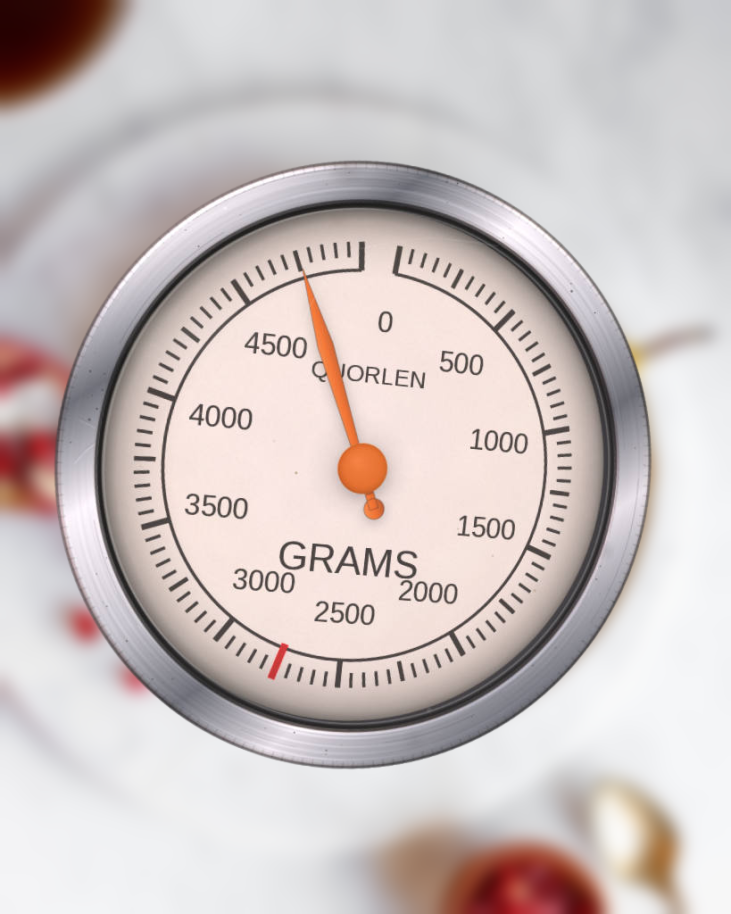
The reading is 4750 g
